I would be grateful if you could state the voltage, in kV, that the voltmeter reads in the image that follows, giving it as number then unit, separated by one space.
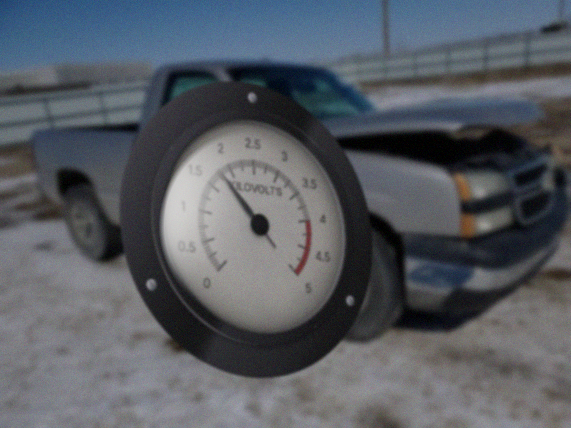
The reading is 1.75 kV
